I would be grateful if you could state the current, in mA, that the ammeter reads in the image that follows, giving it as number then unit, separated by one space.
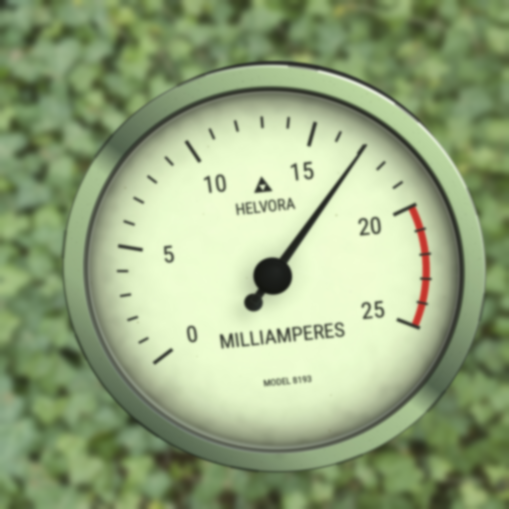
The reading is 17 mA
